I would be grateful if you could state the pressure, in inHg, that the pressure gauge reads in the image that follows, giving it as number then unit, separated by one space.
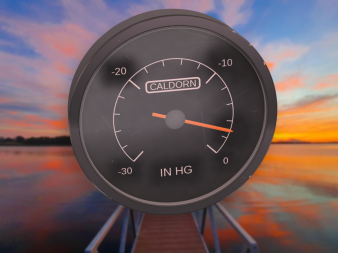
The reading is -3 inHg
